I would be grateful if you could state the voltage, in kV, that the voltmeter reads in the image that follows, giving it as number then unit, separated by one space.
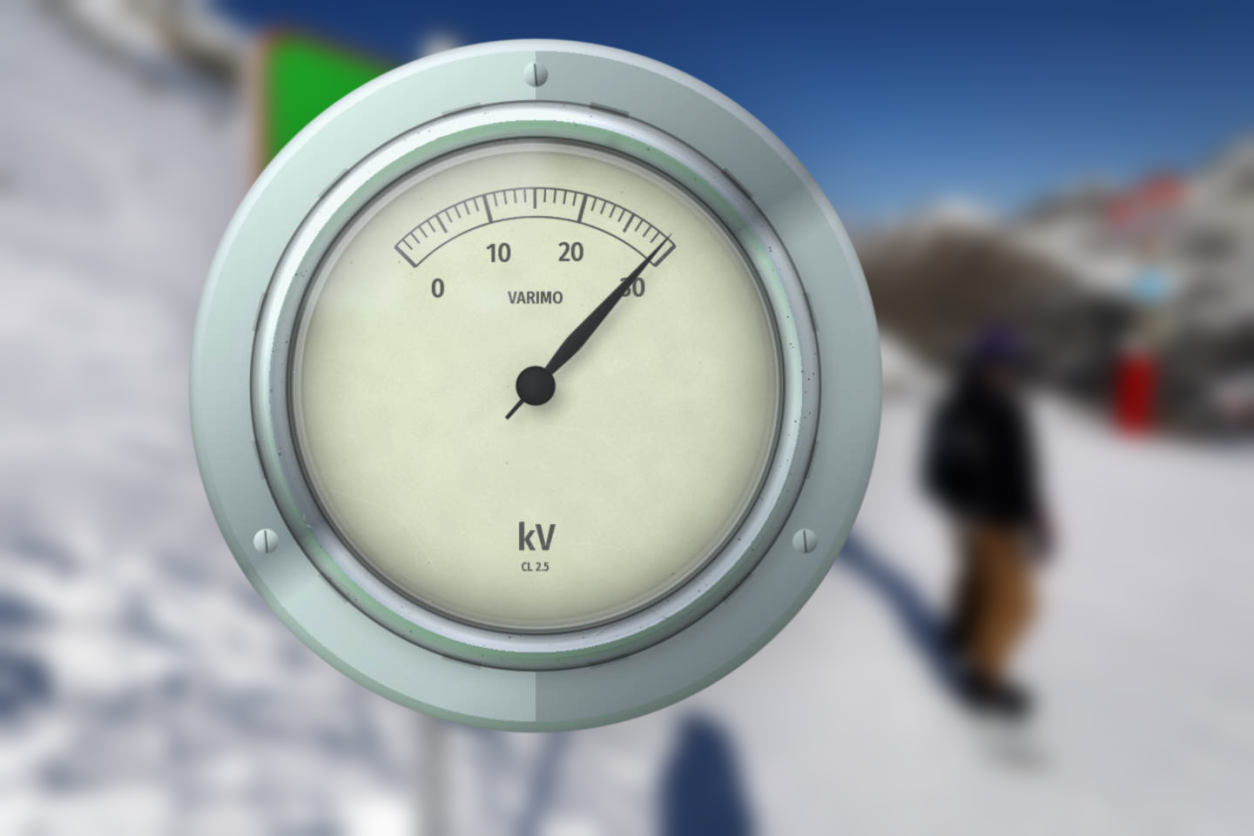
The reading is 29 kV
